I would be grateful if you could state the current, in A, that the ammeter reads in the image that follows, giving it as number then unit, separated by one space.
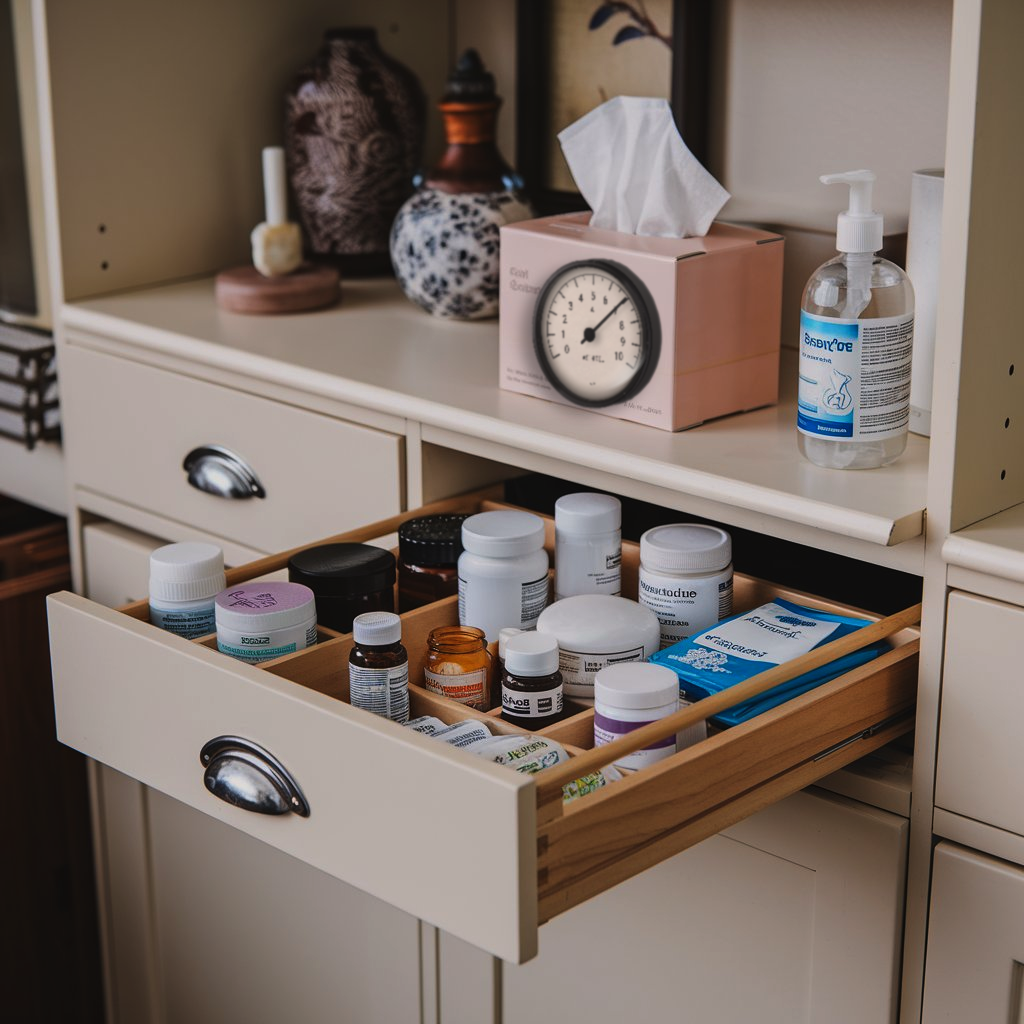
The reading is 7 A
